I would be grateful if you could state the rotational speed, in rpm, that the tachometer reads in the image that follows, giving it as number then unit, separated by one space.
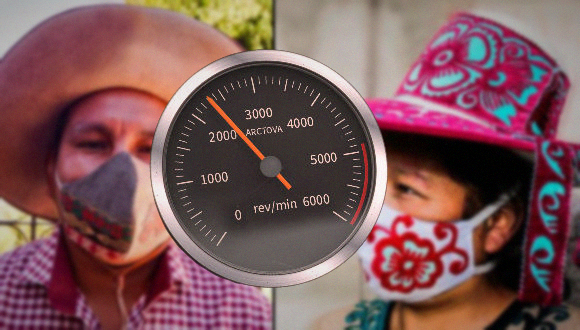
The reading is 2300 rpm
